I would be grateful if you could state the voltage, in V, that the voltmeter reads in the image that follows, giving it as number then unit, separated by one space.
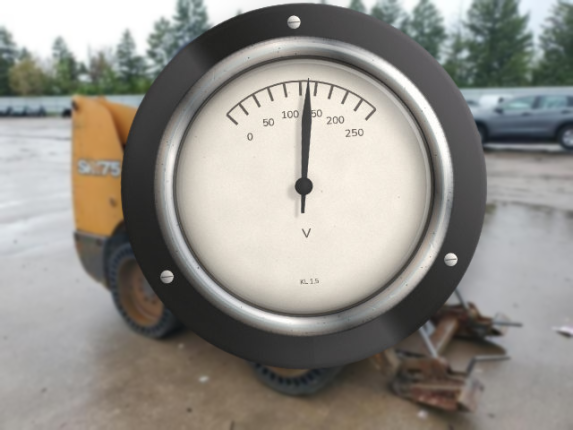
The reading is 137.5 V
